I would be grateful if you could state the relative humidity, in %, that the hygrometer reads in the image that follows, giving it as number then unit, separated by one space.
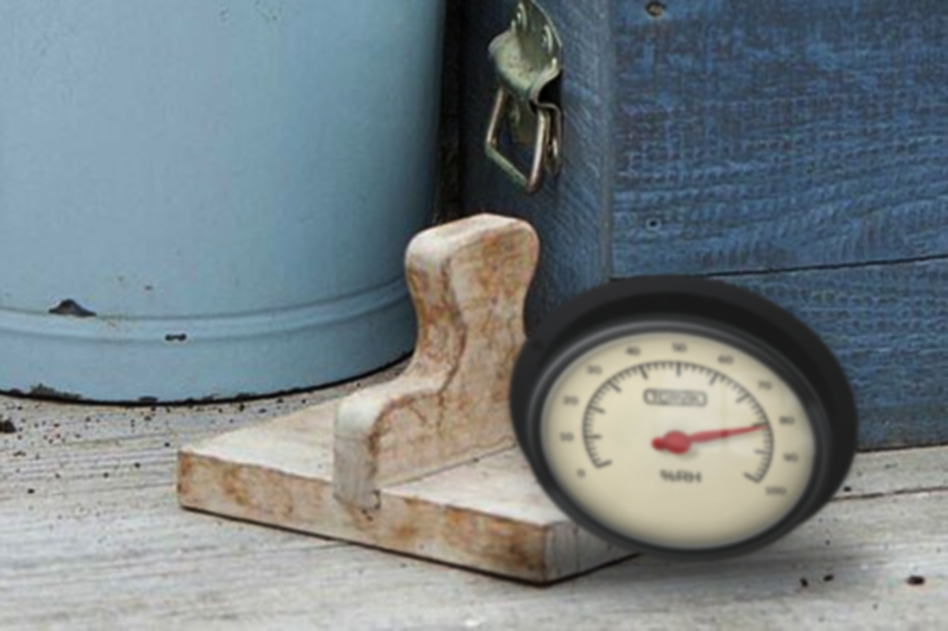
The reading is 80 %
